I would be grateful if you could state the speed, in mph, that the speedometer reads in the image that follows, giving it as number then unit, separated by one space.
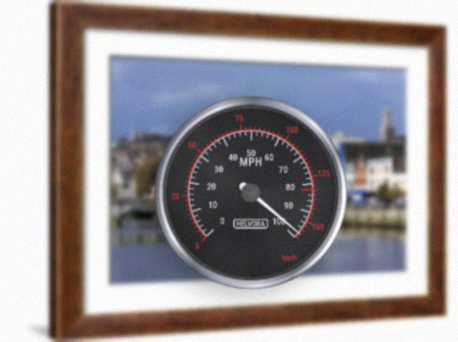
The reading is 98 mph
